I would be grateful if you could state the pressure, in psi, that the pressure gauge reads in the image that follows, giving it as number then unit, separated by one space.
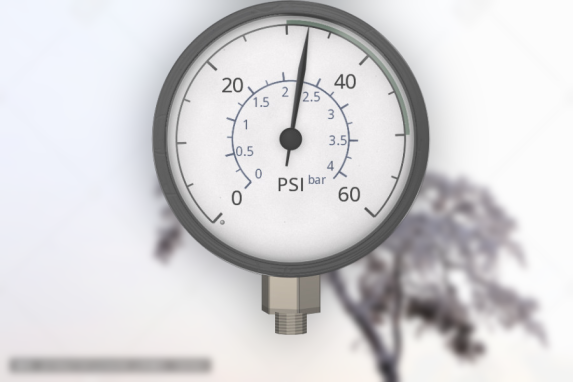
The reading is 32.5 psi
